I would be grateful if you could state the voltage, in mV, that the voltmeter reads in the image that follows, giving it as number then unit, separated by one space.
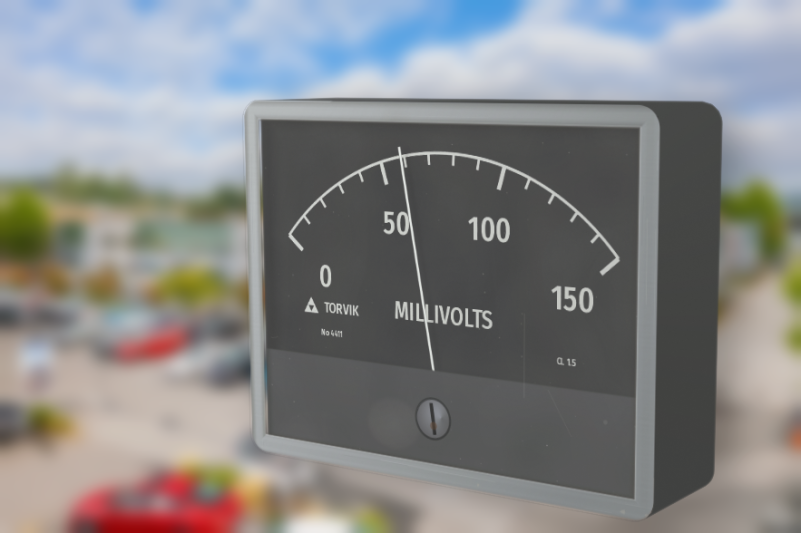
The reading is 60 mV
